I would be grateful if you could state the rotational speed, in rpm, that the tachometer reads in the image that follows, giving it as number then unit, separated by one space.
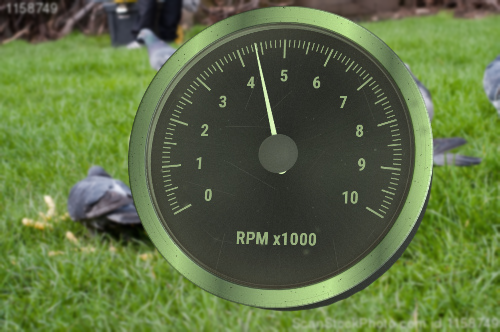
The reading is 4400 rpm
